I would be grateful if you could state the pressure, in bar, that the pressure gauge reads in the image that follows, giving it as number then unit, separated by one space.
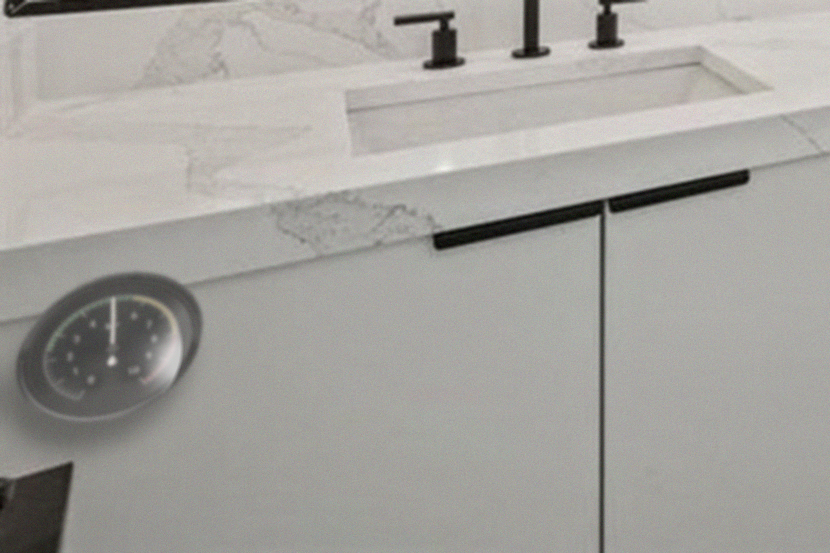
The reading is 5 bar
